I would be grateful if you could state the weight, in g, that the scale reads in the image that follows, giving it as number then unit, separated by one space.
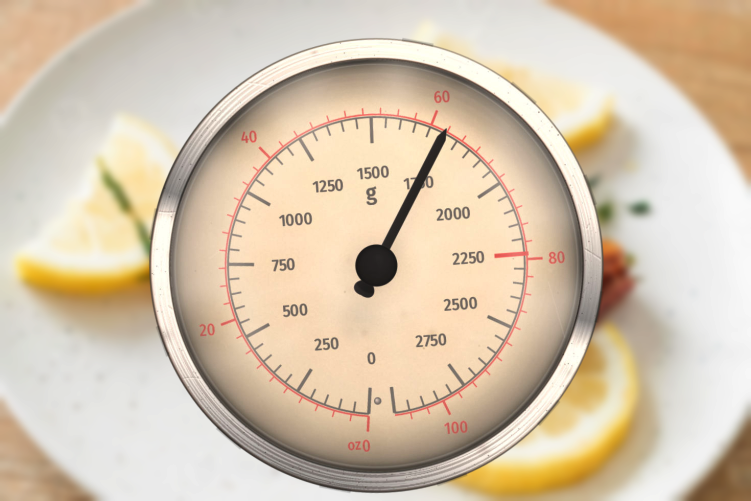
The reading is 1750 g
